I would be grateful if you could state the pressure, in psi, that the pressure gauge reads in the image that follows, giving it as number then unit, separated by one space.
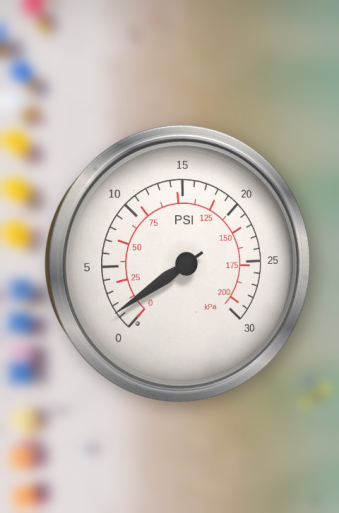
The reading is 1.5 psi
